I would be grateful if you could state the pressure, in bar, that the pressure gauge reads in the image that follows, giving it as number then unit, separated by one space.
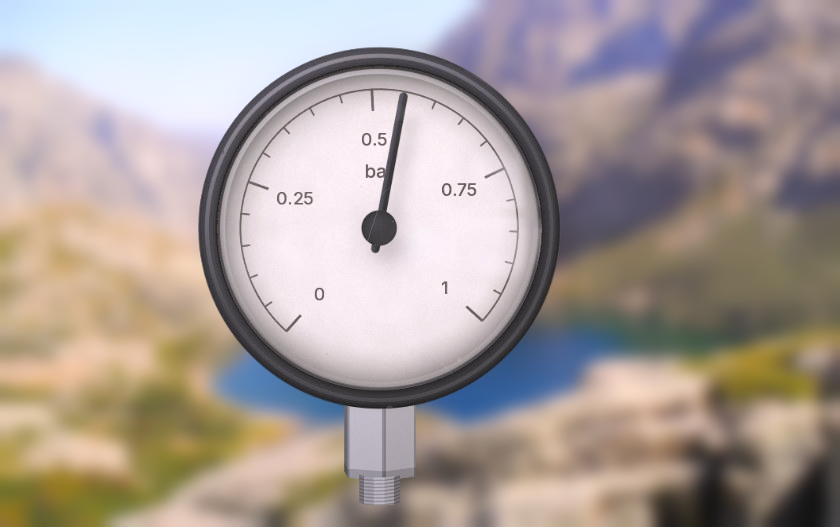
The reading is 0.55 bar
